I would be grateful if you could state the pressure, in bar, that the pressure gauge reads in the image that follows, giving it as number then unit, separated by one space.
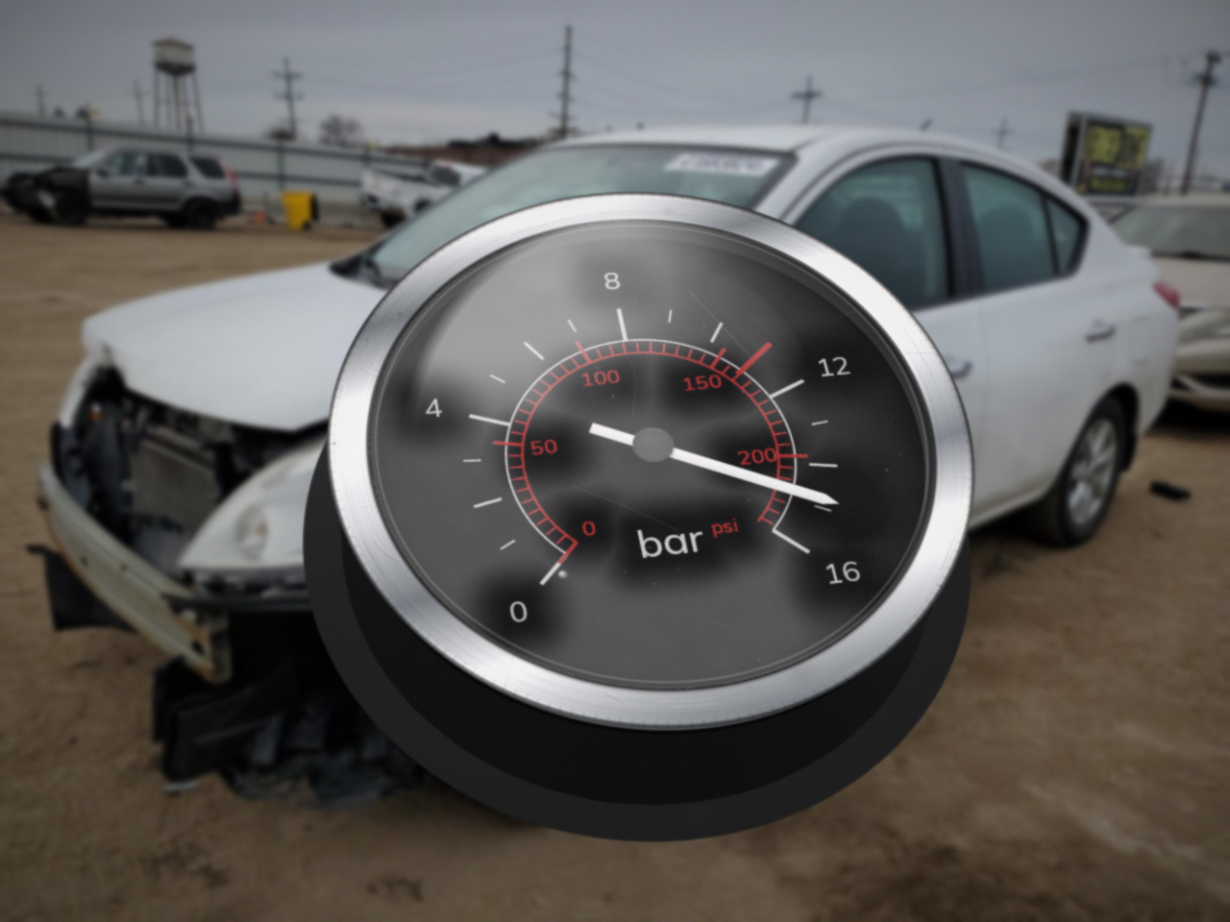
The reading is 15 bar
